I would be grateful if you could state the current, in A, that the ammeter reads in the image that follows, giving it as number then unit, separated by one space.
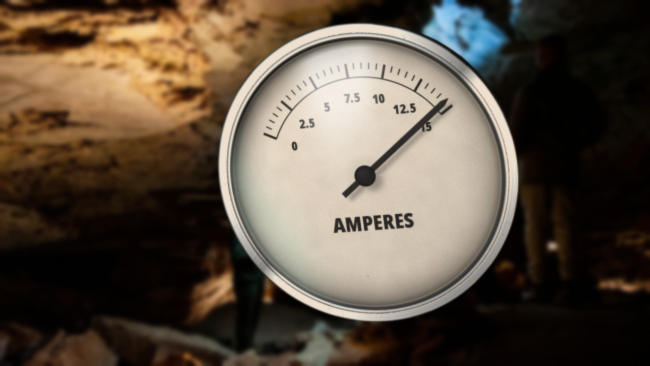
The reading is 14.5 A
